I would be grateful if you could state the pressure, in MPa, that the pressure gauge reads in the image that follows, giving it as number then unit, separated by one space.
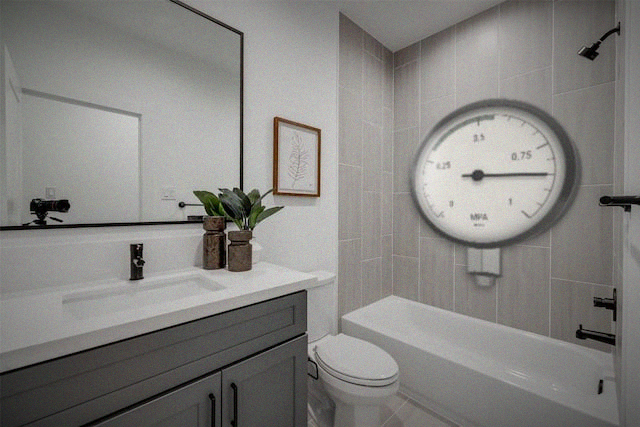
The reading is 0.85 MPa
